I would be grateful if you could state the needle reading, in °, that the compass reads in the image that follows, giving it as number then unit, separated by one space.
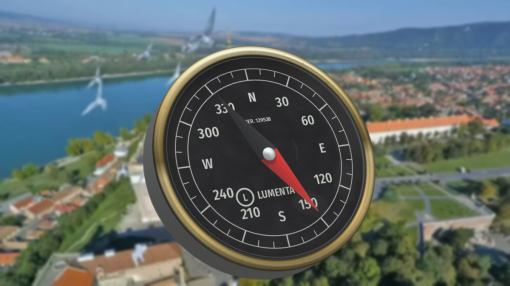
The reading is 150 °
